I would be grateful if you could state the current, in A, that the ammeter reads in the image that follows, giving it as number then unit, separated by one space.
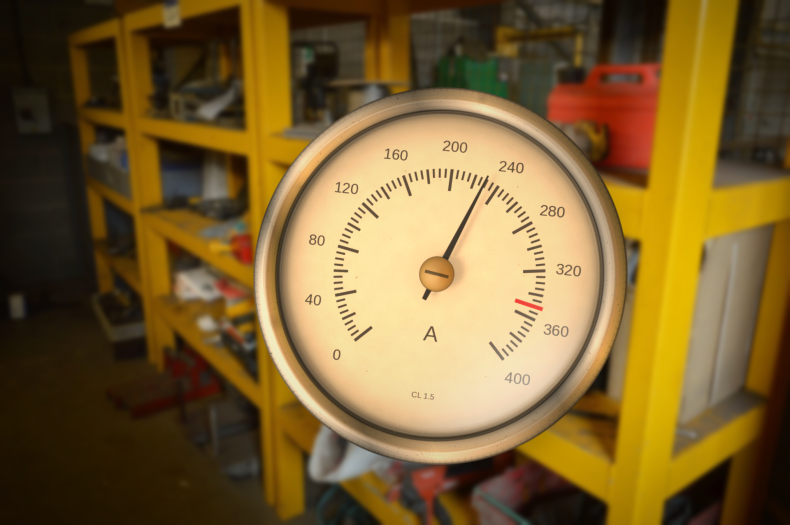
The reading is 230 A
